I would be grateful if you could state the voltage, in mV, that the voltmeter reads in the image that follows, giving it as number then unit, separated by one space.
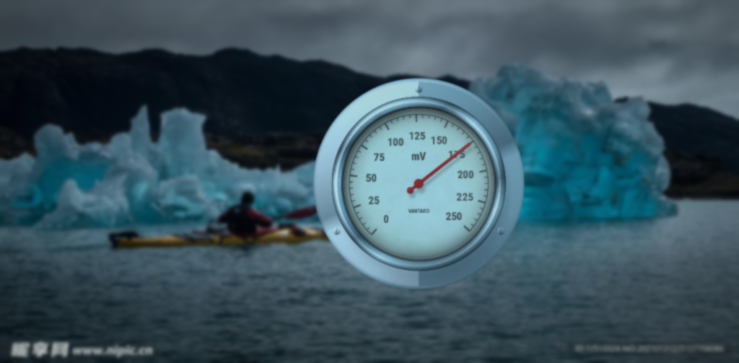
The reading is 175 mV
